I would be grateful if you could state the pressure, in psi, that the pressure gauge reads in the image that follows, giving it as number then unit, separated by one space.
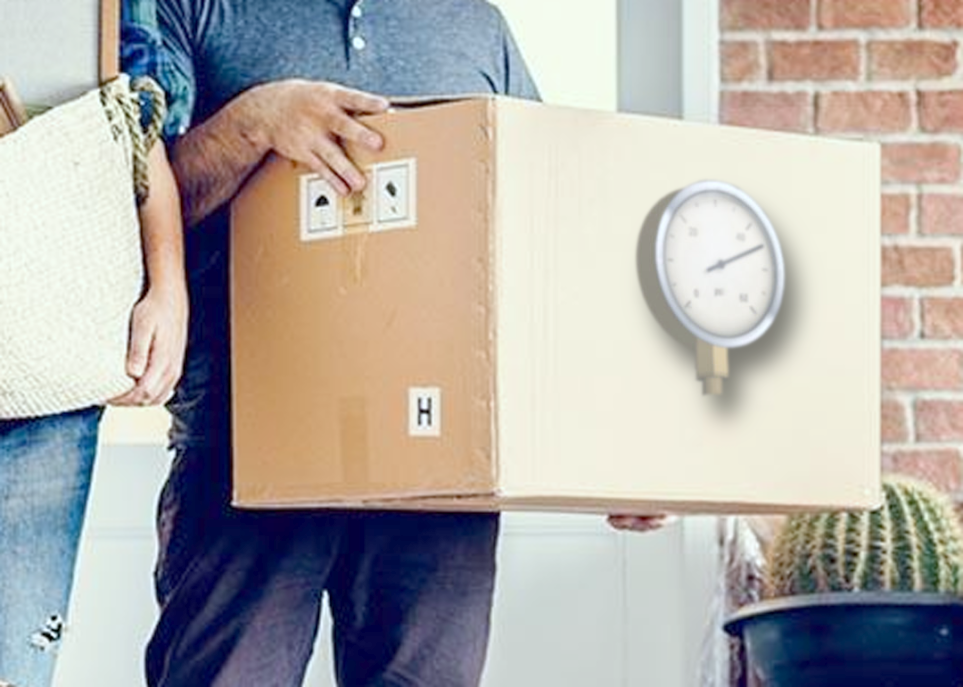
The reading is 45 psi
